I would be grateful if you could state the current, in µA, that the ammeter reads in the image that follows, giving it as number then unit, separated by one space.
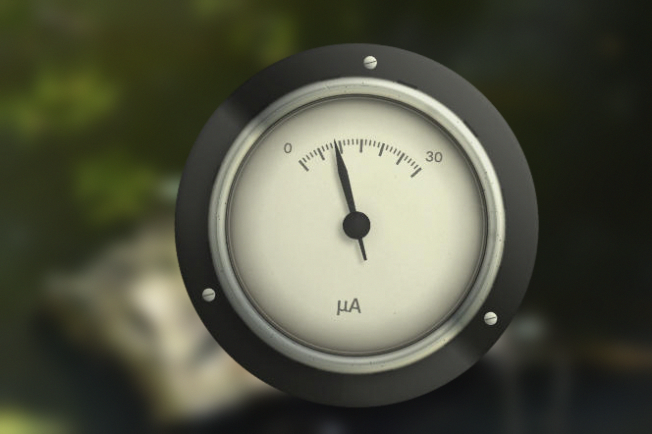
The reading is 9 µA
